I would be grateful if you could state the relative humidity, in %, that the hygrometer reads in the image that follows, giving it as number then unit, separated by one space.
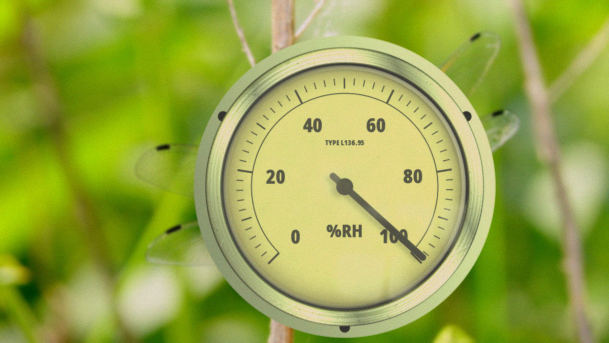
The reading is 99 %
